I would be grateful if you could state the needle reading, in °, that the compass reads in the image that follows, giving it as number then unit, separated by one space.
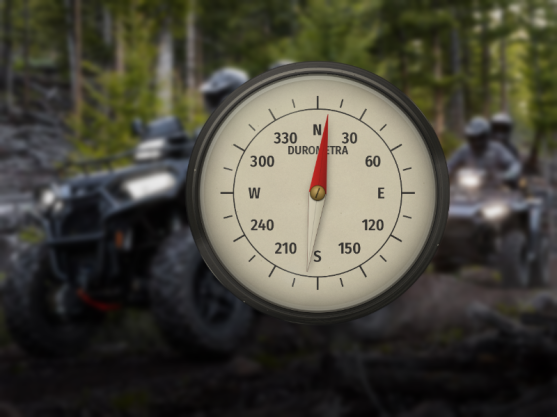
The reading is 7.5 °
